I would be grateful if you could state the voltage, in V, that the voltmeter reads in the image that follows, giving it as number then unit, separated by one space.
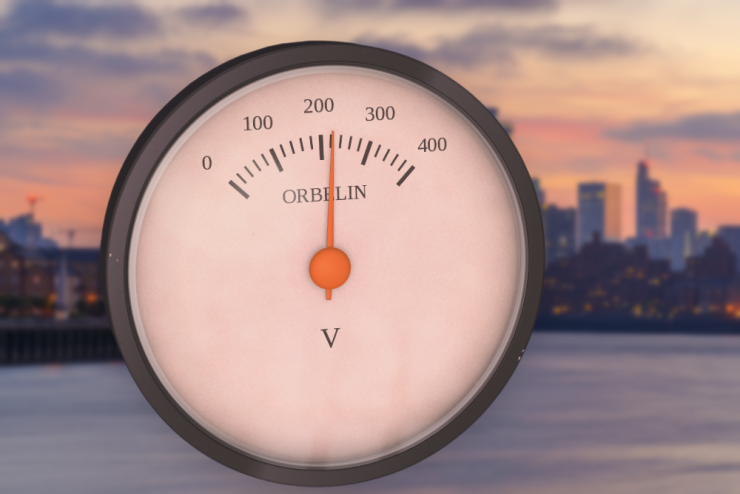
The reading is 220 V
